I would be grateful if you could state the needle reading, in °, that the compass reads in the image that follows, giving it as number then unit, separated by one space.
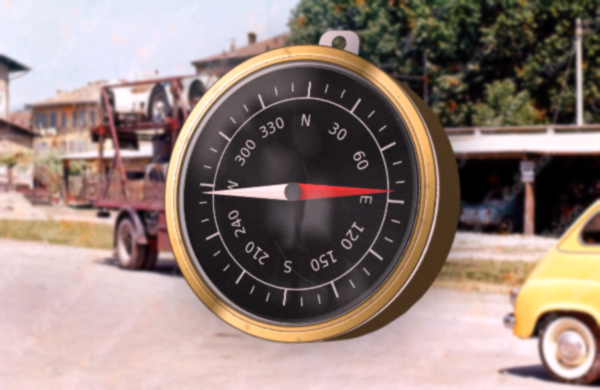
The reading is 85 °
